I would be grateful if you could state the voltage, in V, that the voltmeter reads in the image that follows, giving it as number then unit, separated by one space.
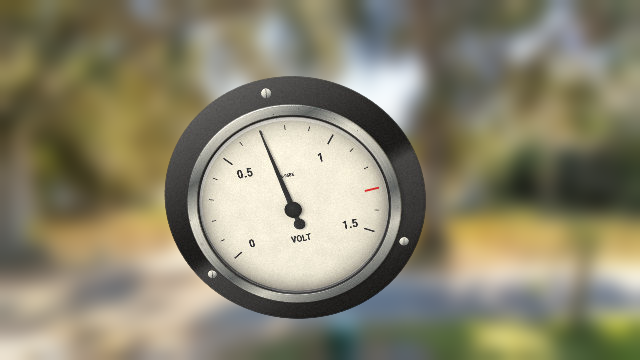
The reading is 0.7 V
